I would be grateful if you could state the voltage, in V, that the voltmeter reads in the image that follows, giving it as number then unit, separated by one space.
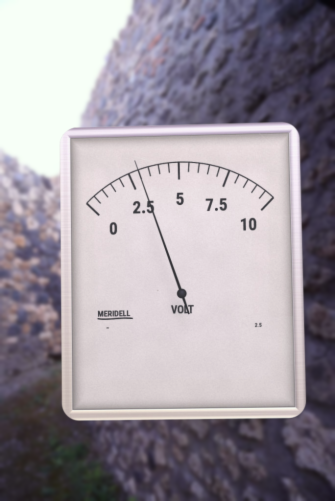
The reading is 3 V
